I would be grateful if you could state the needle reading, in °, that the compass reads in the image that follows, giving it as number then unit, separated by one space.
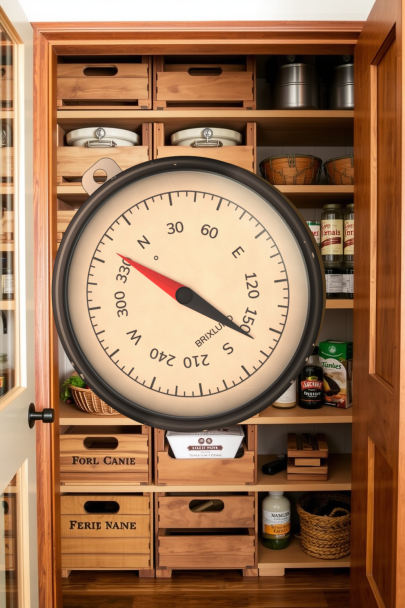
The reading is 340 °
